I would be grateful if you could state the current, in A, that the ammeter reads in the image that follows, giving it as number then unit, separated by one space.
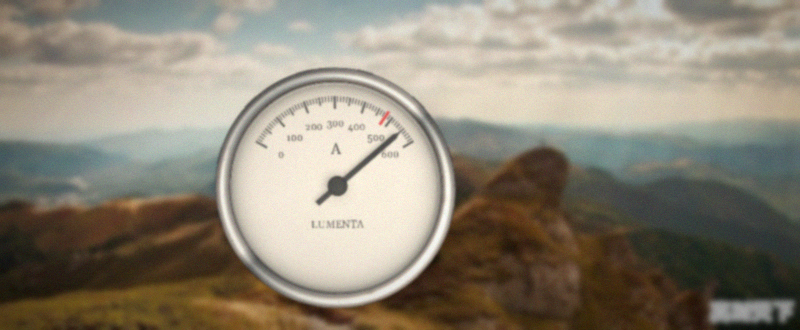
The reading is 550 A
